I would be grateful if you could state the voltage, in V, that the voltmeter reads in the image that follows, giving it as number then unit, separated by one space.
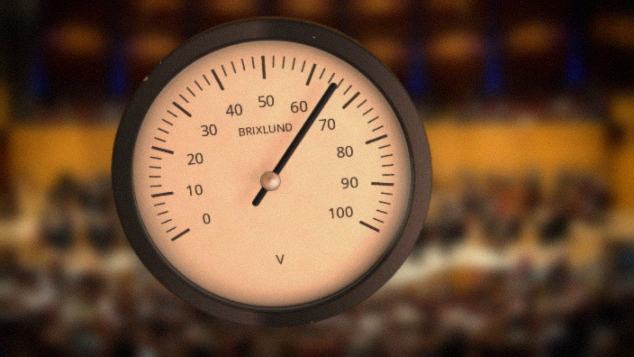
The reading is 65 V
